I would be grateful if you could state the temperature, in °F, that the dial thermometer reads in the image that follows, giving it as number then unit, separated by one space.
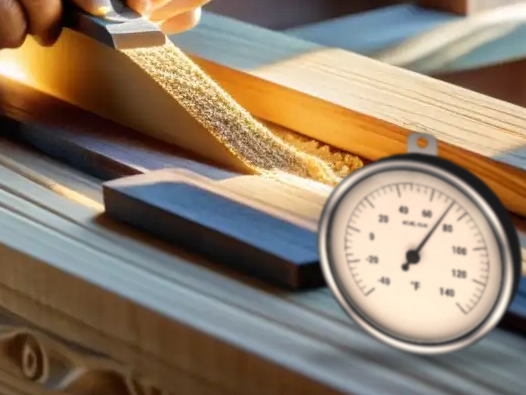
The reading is 72 °F
